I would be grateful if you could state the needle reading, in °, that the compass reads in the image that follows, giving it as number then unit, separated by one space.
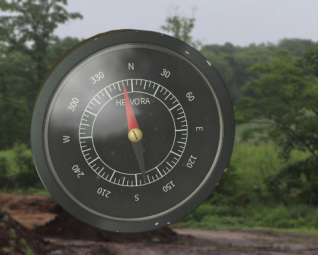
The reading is 350 °
